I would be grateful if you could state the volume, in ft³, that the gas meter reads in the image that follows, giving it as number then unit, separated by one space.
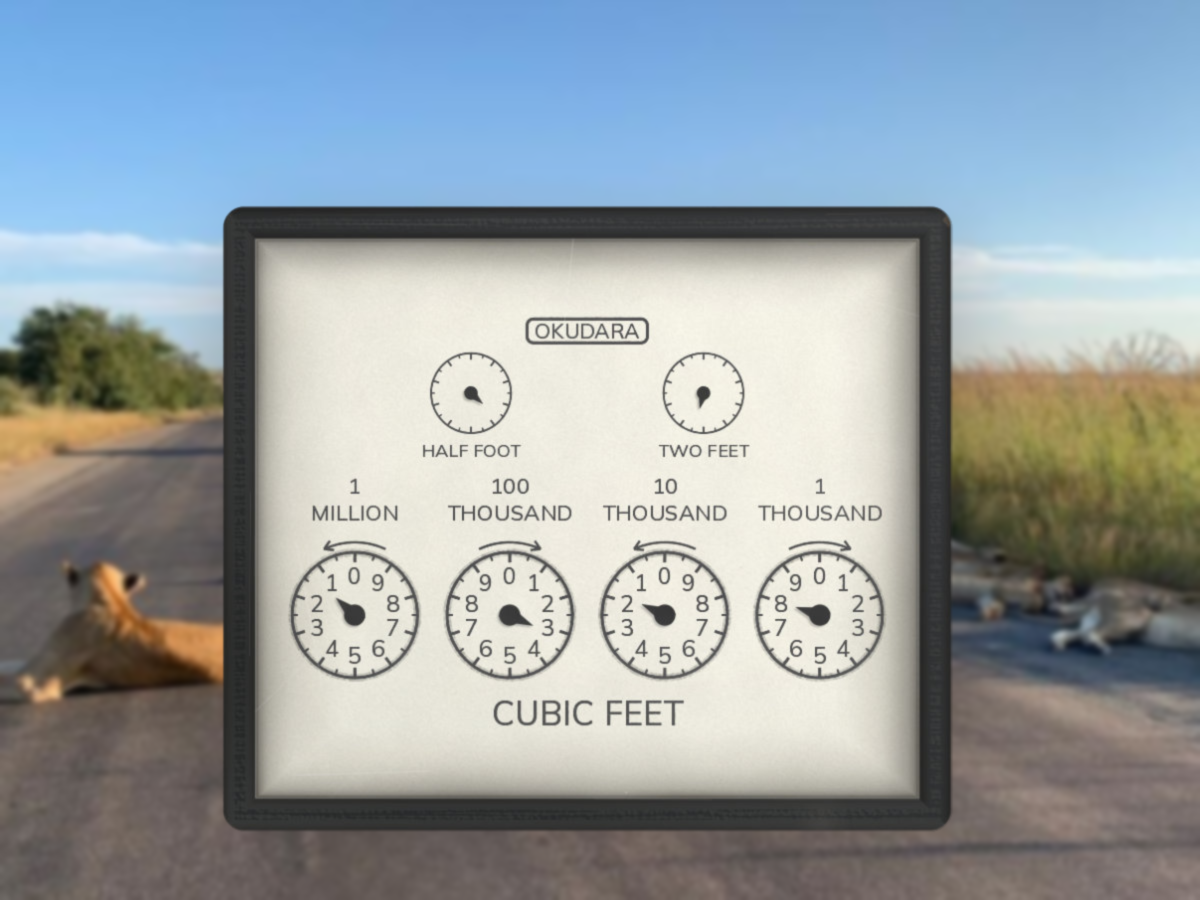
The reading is 131800 ft³
